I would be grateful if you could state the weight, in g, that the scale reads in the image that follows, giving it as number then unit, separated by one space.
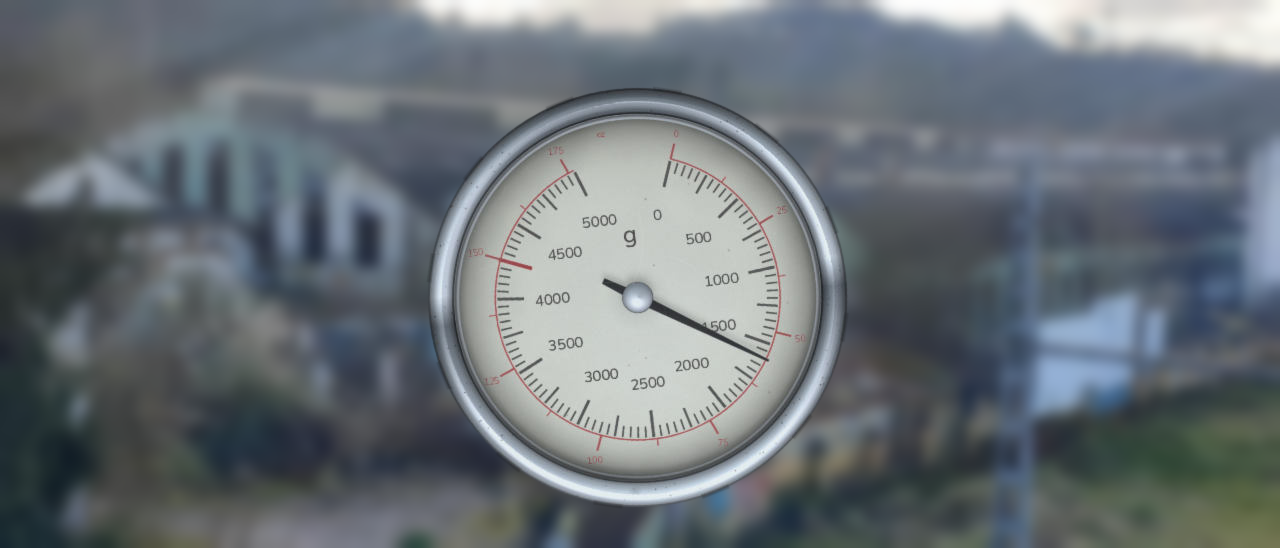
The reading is 1600 g
